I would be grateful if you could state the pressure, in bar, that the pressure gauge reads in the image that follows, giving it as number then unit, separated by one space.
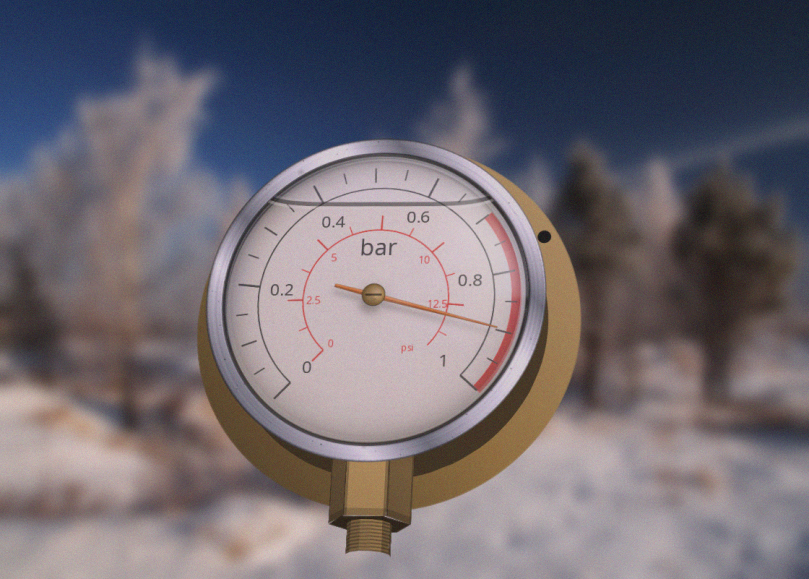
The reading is 0.9 bar
